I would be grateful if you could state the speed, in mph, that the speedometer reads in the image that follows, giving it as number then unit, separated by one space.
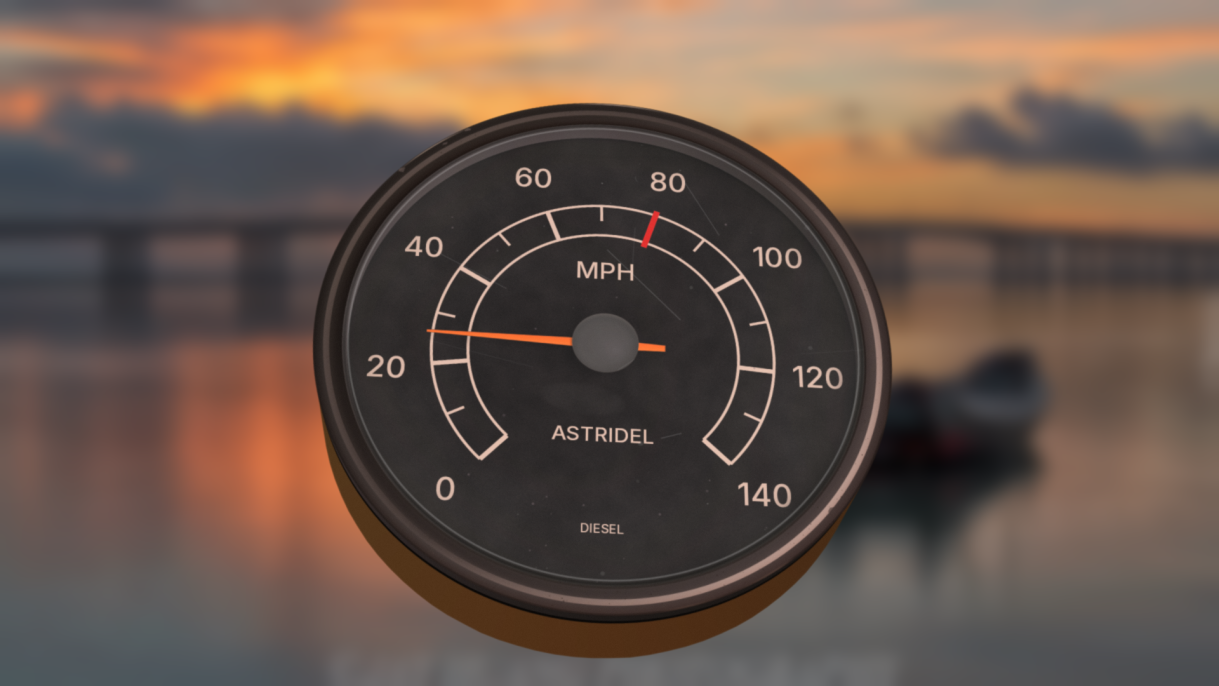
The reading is 25 mph
